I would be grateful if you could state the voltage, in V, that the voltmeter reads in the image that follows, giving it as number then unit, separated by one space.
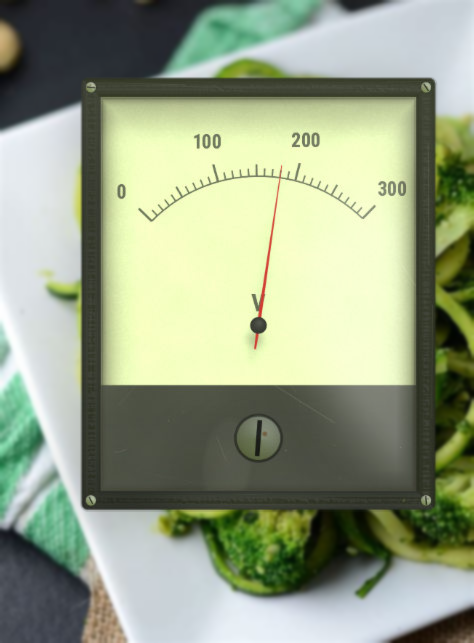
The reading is 180 V
